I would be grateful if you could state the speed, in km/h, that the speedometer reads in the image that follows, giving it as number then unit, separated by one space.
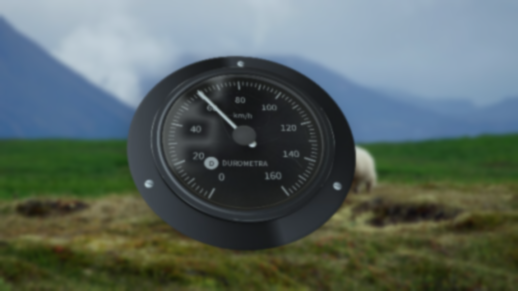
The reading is 60 km/h
